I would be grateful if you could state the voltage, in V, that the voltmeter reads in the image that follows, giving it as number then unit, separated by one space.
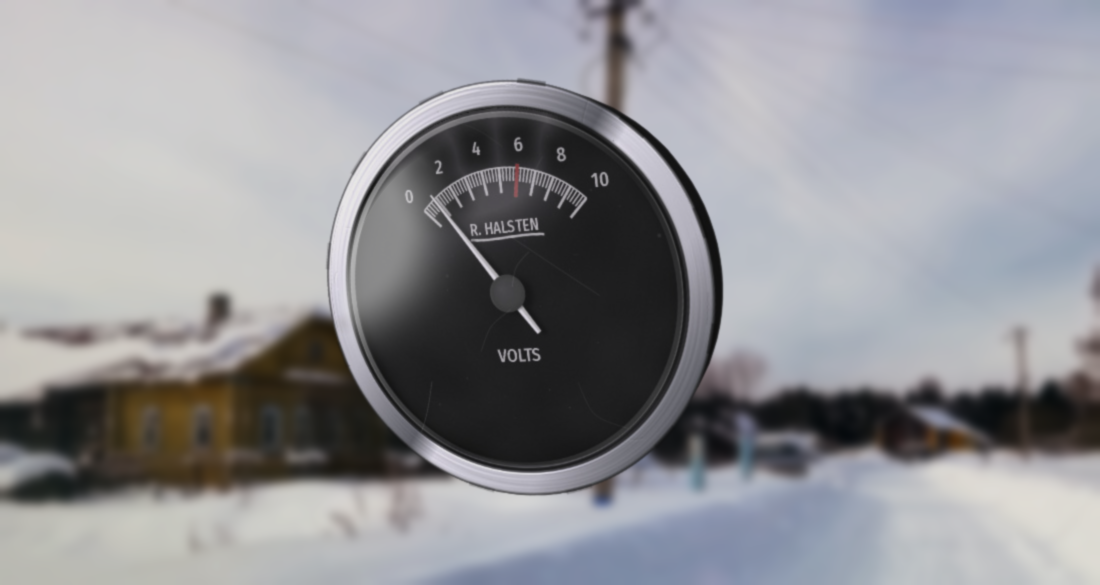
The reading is 1 V
